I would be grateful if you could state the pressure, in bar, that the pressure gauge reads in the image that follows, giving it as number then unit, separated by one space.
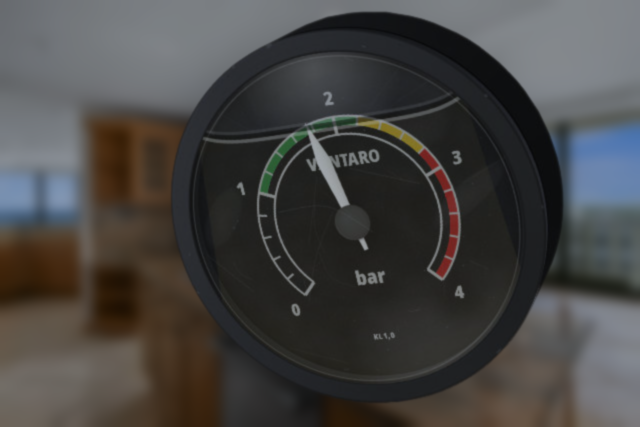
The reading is 1.8 bar
